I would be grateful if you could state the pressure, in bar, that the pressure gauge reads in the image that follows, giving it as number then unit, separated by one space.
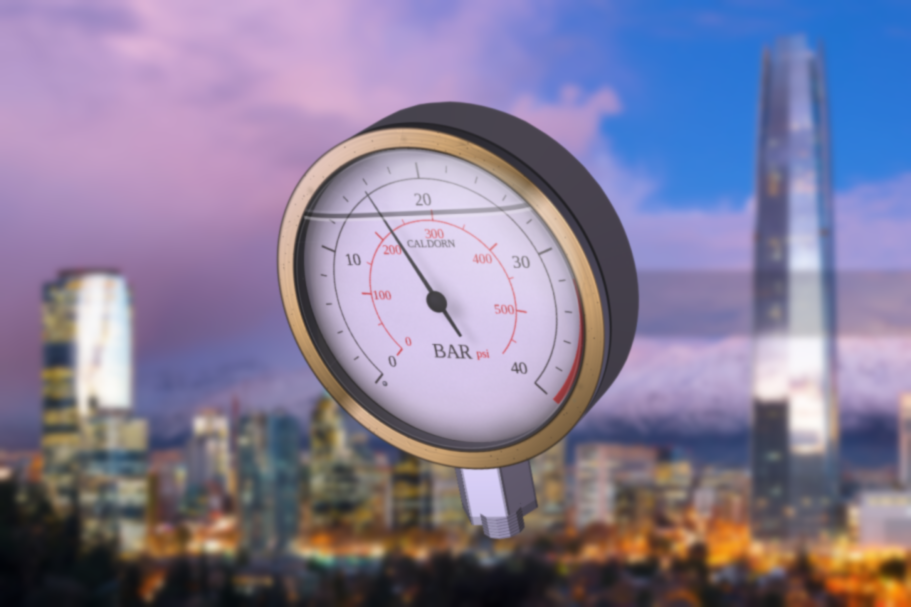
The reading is 16 bar
